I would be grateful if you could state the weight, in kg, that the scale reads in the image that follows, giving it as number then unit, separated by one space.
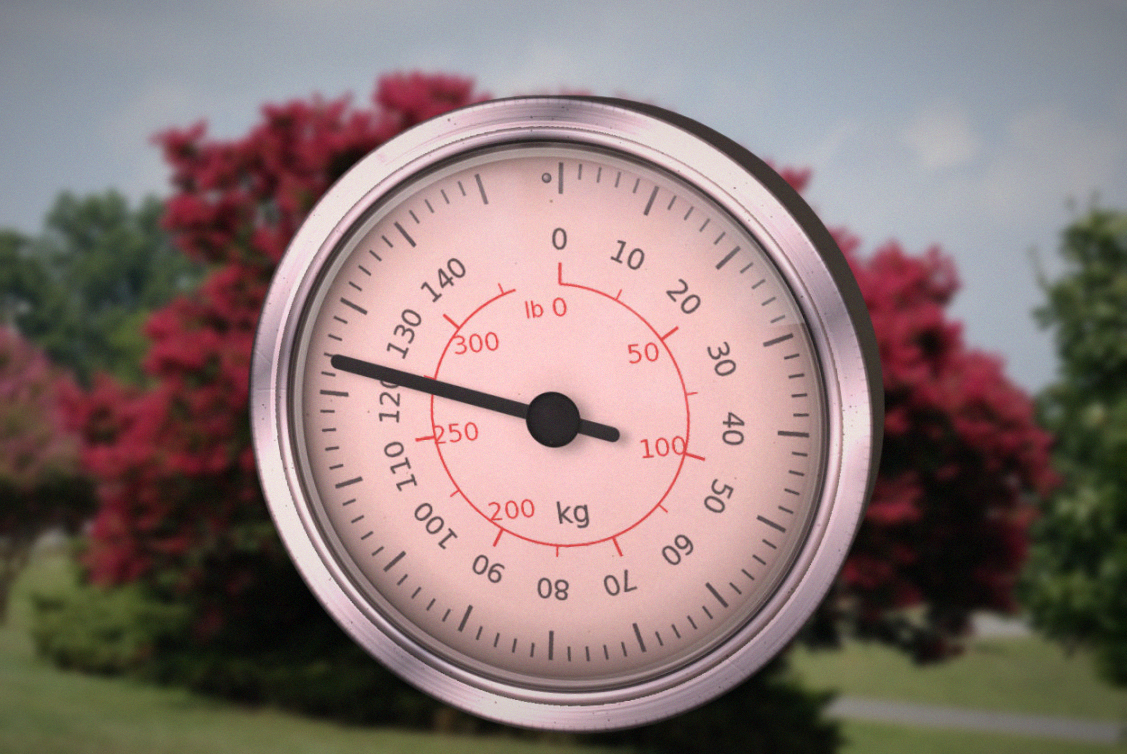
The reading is 124 kg
